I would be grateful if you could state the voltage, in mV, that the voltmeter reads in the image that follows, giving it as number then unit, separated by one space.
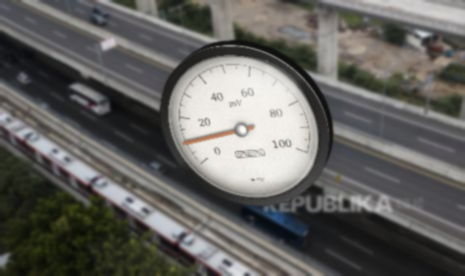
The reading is 10 mV
